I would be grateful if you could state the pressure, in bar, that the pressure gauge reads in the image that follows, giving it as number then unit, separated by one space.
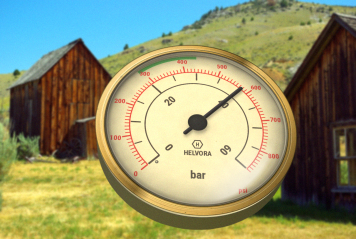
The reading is 40 bar
